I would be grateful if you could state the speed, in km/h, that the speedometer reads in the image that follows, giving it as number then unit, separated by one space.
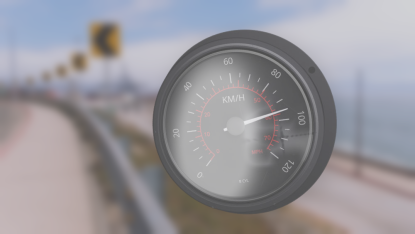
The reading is 95 km/h
